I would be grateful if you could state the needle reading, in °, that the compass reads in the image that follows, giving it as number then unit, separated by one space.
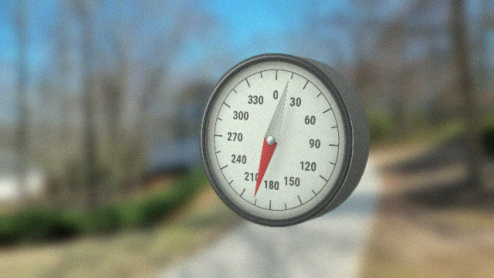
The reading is 195 °
